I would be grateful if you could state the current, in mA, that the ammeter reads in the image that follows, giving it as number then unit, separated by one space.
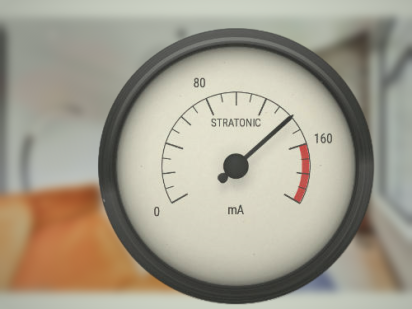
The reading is 140 mA
